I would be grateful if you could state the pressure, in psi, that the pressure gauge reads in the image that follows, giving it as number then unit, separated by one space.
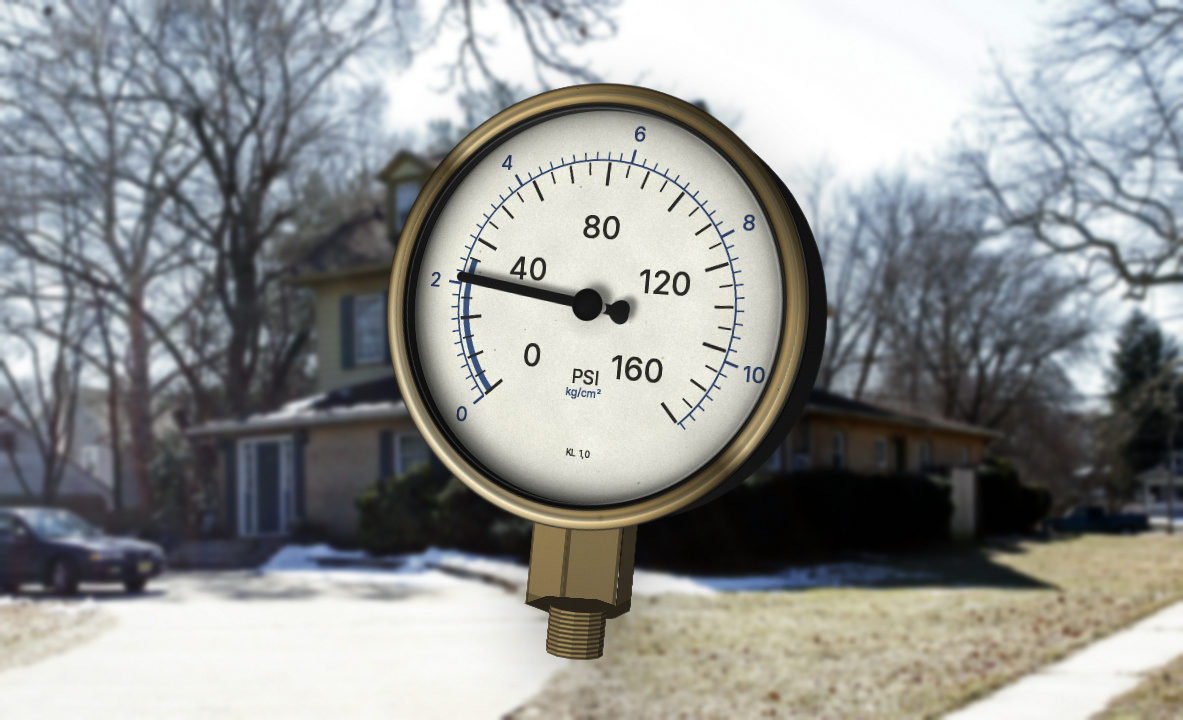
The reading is 30 psi
